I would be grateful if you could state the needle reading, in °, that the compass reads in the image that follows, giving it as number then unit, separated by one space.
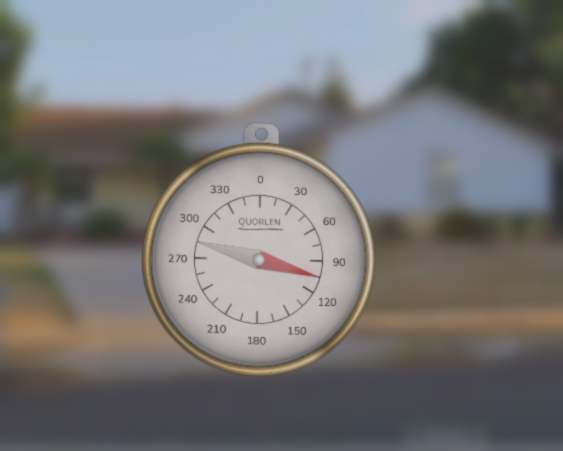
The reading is 105 °
